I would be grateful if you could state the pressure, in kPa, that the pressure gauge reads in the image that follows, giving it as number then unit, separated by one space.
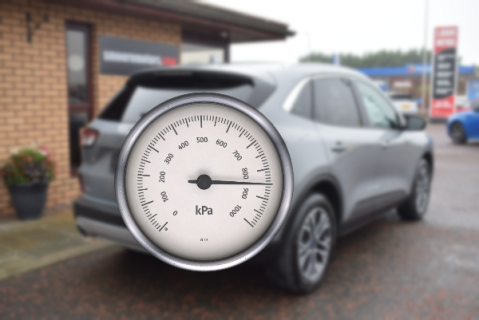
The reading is 850 kPa
